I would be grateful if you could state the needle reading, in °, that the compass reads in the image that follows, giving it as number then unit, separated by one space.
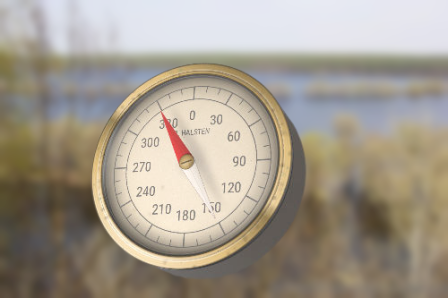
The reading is 330 °
